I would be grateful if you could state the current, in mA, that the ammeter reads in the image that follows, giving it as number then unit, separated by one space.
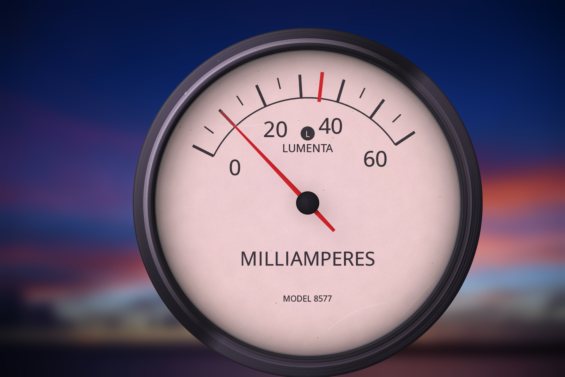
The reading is 10 mA
